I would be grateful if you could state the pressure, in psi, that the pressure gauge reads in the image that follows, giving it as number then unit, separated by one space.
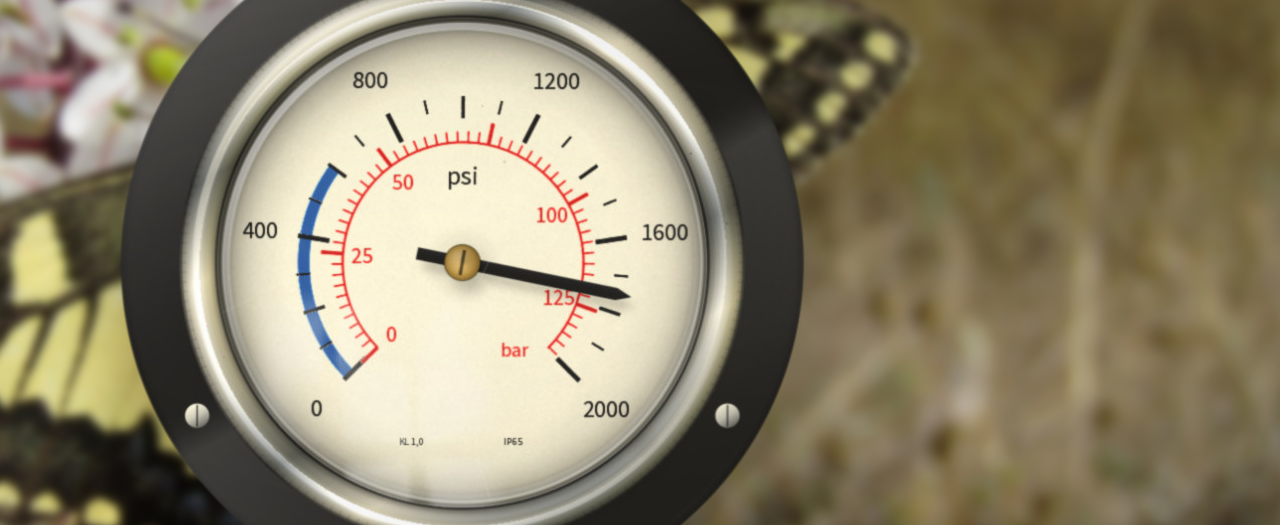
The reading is 1750 psi
